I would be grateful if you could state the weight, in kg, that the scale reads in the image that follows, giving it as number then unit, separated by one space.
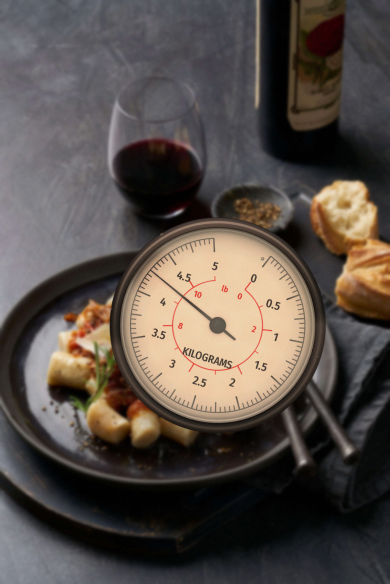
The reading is 4.25 kg
